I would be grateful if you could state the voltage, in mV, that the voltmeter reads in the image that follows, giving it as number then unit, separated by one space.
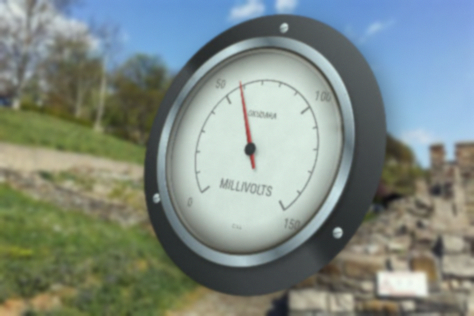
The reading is 60 mV
